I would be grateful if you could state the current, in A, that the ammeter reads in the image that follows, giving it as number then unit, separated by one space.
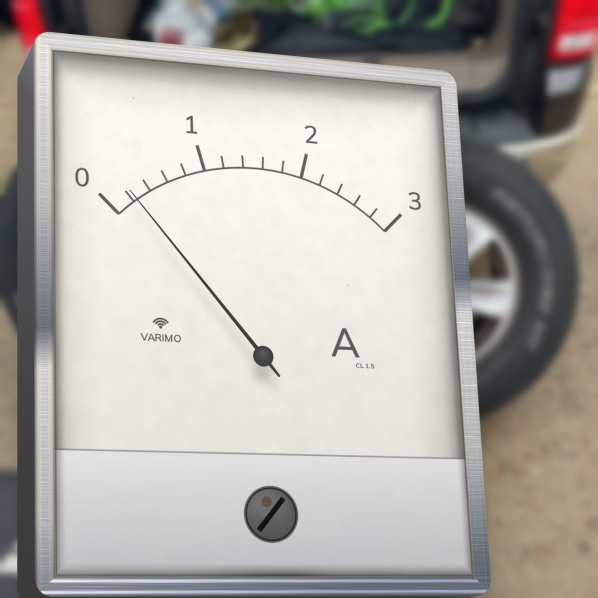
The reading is 0.2 A
